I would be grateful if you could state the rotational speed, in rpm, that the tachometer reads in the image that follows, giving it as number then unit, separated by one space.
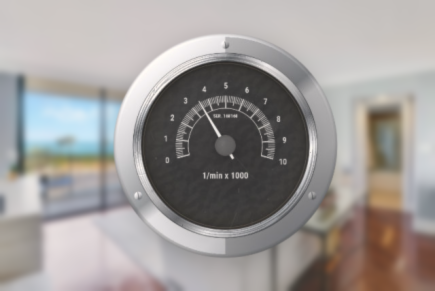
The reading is 3500 rpm
